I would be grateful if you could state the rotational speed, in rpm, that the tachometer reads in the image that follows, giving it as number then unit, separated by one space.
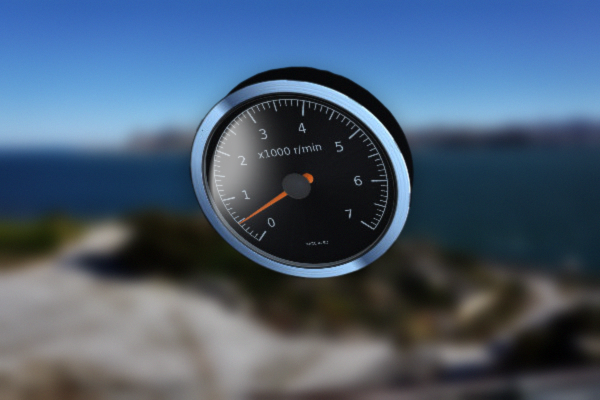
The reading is 500 rpm
